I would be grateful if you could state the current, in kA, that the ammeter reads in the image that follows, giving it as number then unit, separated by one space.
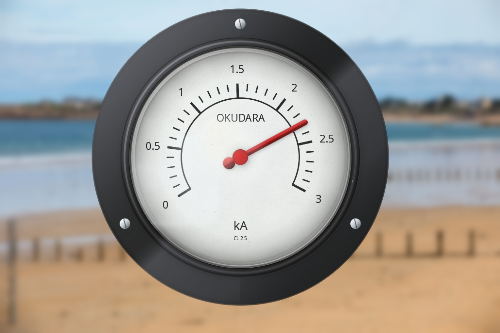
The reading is 2.3 kA
